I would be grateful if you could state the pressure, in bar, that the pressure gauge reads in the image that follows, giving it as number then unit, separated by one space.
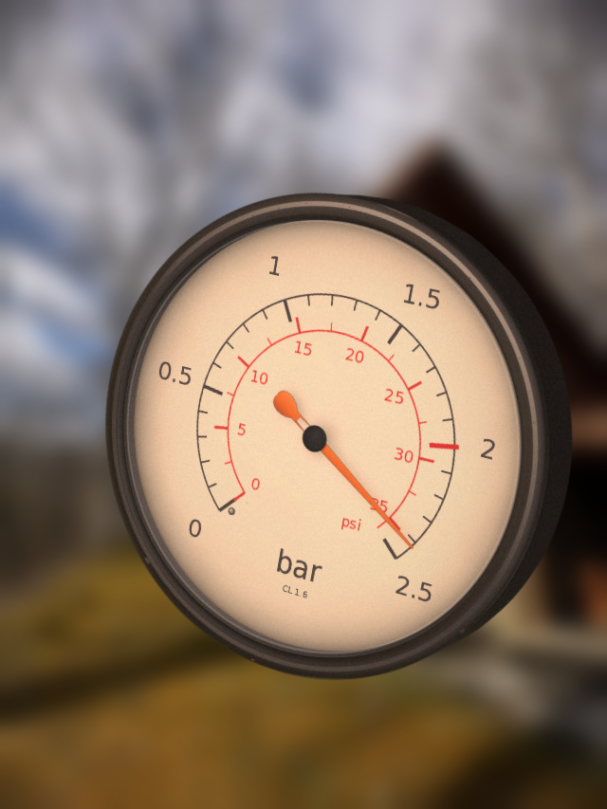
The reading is 2.4 bar
